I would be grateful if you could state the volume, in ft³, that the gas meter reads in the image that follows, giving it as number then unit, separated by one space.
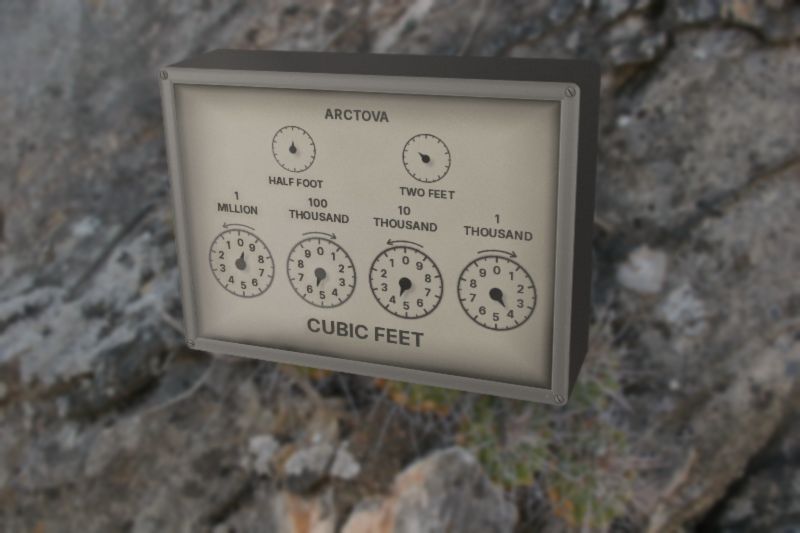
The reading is 954400 ft³
